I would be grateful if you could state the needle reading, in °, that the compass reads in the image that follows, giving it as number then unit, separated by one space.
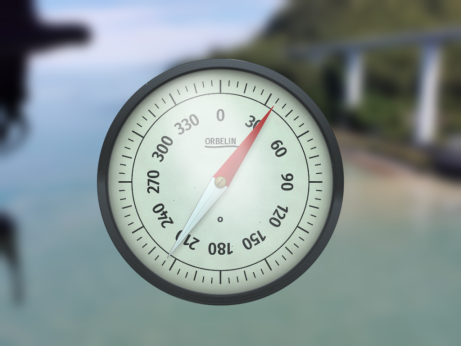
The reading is 35 °
